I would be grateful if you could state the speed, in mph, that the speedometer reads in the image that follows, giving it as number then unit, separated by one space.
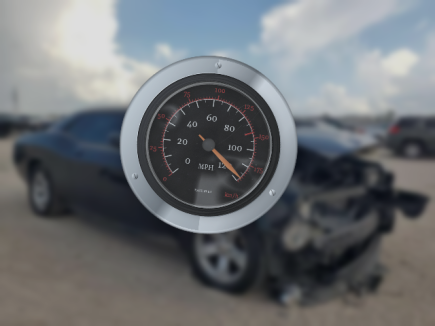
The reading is 117.5 mph
